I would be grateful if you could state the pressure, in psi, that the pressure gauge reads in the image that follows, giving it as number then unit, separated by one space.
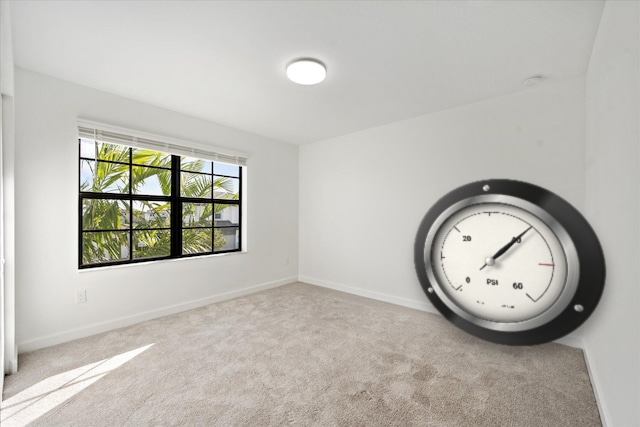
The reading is 40 psi
